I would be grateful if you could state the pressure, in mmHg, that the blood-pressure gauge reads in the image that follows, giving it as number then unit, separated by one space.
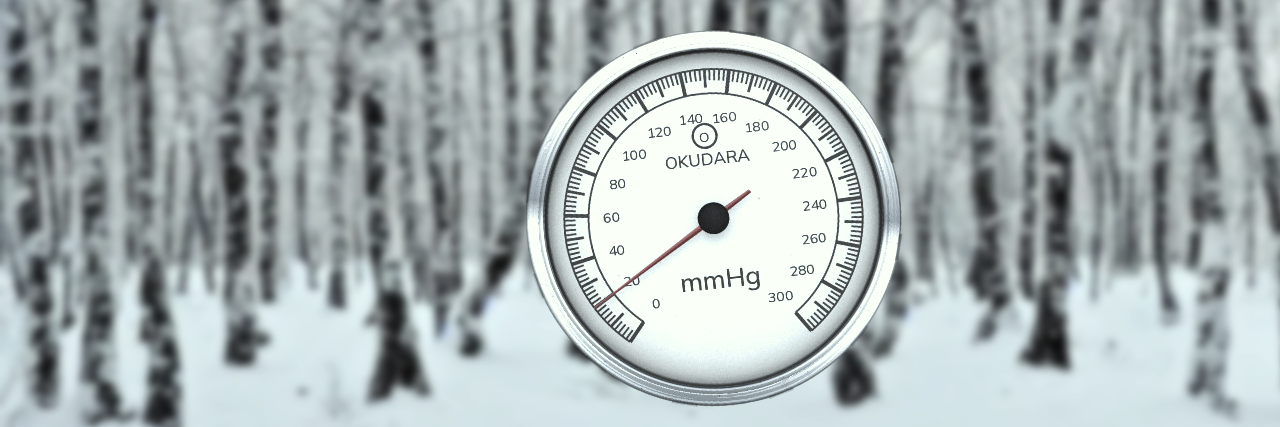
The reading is 20 mmHg
